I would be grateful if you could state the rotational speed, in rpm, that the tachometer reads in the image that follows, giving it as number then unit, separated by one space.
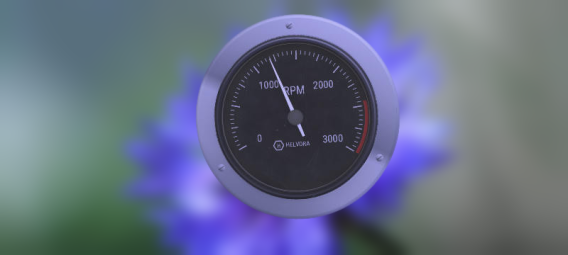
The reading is 1200 rpm
